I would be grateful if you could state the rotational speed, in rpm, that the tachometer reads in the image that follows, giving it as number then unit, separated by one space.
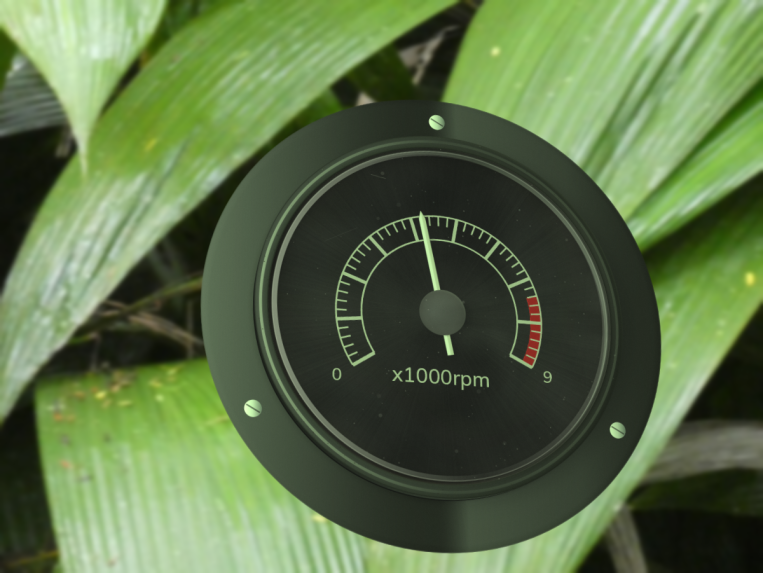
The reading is 4200 rpm
